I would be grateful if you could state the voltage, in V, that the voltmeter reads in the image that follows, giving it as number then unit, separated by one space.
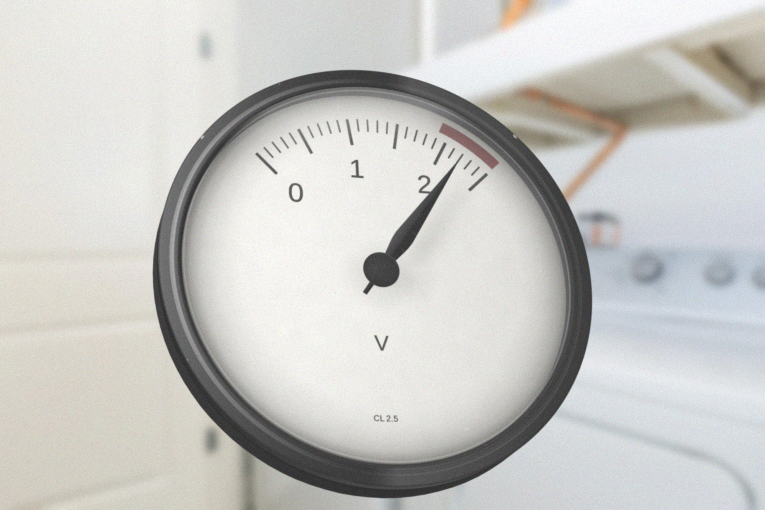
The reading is 2.2 V
